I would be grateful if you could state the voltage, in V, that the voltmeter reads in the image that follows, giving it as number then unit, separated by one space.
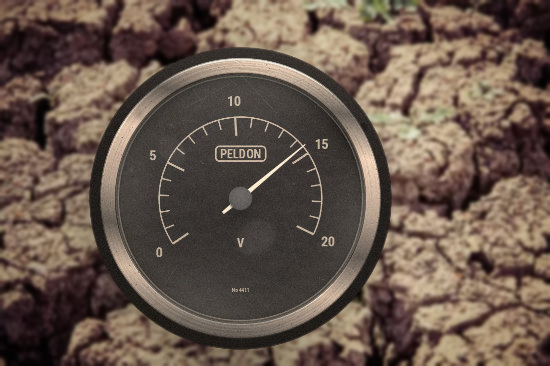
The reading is 14.5 V
